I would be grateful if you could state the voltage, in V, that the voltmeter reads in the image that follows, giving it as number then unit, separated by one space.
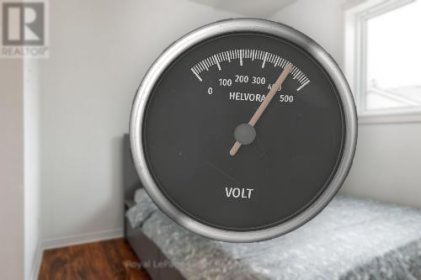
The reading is 400 V
